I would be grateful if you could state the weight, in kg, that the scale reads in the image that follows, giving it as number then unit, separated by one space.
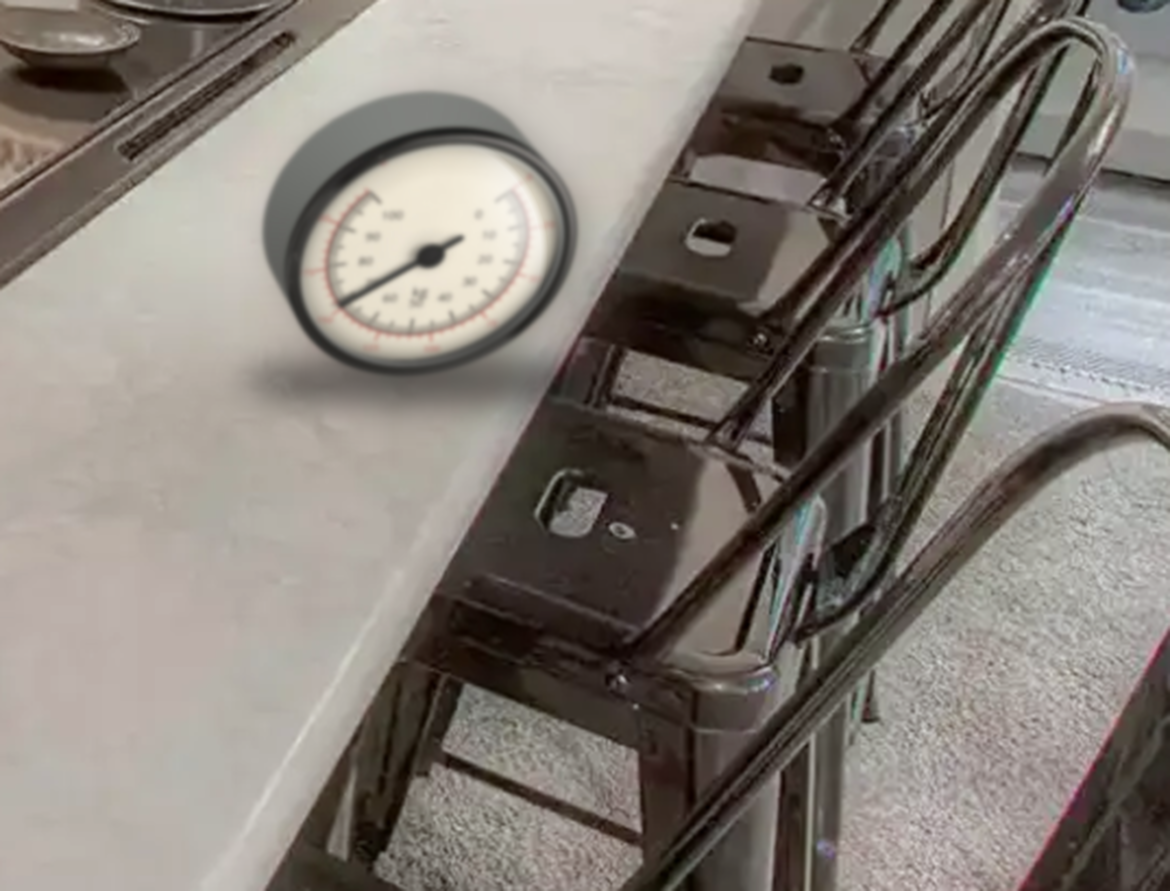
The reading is 70 kg
